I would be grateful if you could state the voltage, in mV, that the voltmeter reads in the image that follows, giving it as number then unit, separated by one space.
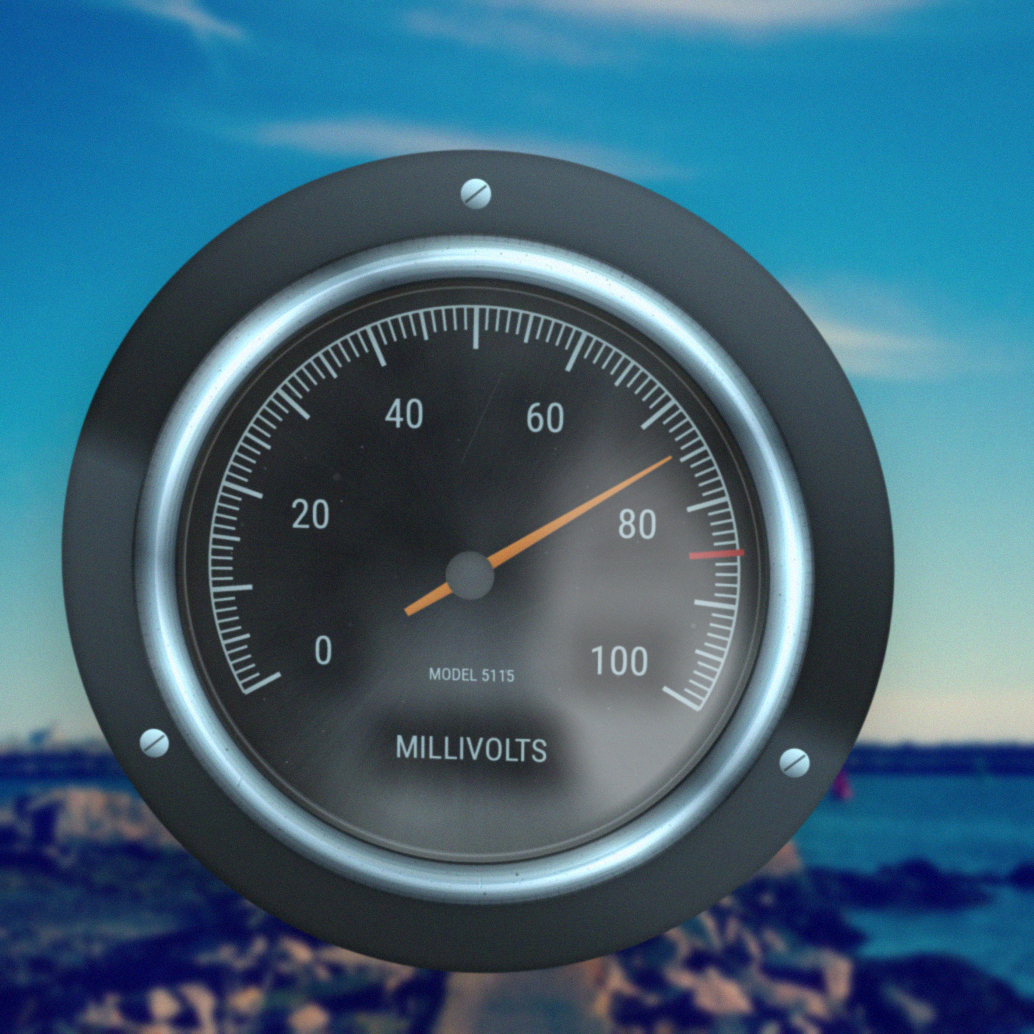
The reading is 74 mV
